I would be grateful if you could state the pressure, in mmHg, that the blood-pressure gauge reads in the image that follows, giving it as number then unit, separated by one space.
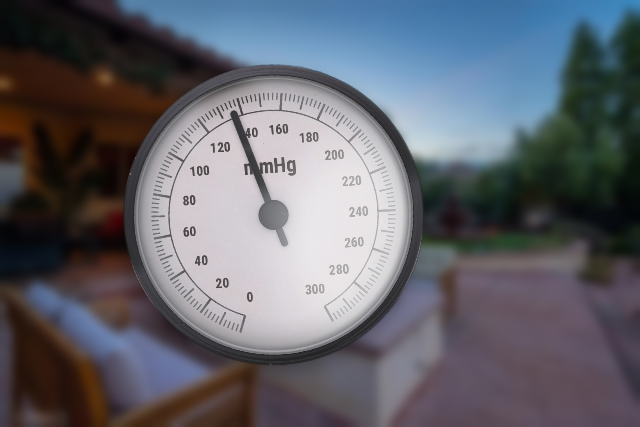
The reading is 136 mmHg
